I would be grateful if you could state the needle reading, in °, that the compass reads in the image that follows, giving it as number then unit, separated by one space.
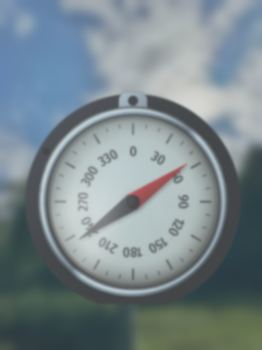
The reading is 55 °
